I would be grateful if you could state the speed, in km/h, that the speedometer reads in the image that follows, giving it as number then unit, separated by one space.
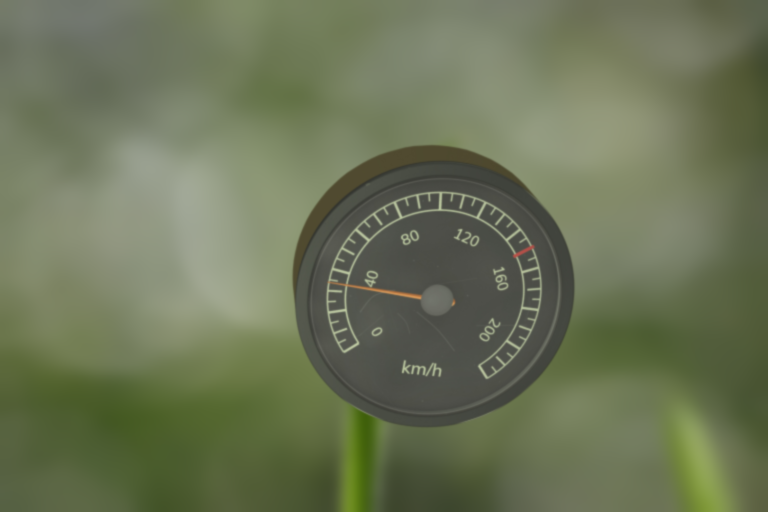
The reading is 35 km/h
